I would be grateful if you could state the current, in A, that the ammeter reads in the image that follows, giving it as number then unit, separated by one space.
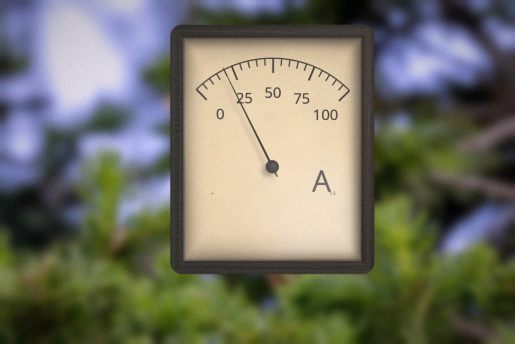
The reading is 20 A
